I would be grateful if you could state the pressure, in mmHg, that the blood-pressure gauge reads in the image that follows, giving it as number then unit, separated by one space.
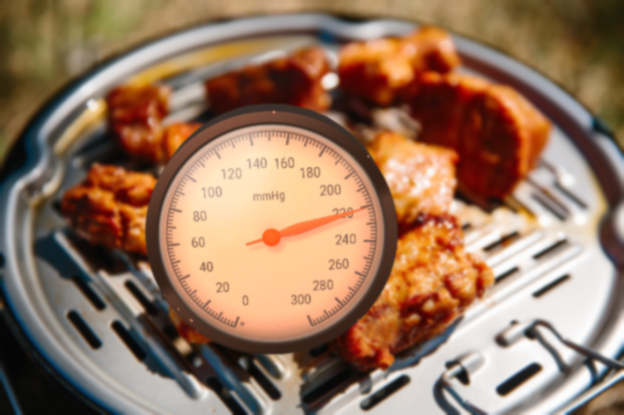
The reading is 220 mmHg
